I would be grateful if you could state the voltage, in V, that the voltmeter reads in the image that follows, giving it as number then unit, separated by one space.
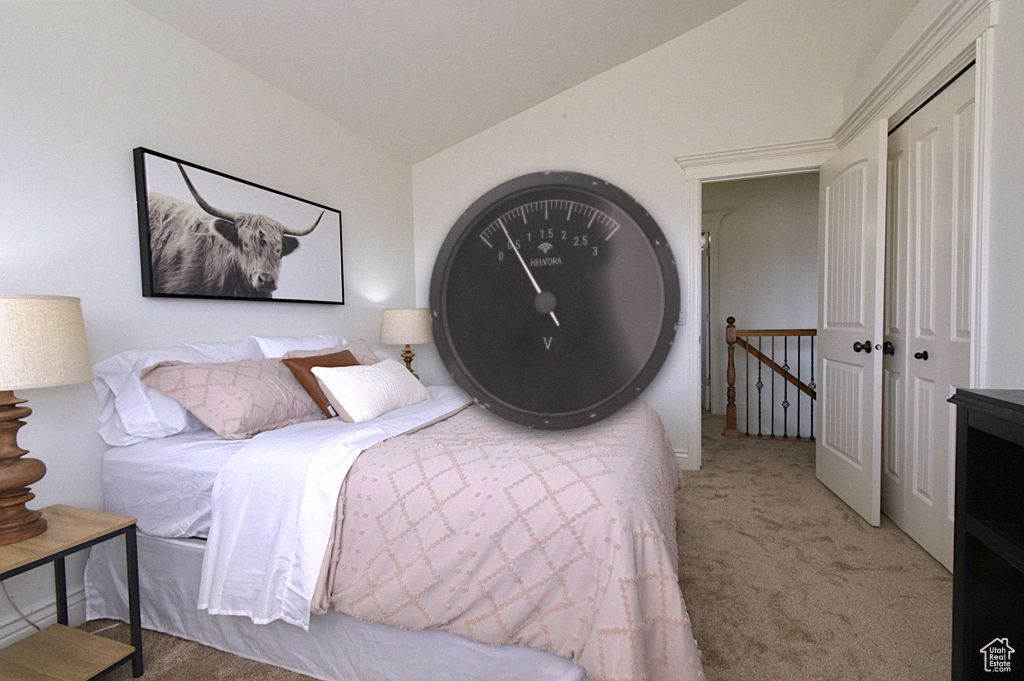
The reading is 0.5 V
